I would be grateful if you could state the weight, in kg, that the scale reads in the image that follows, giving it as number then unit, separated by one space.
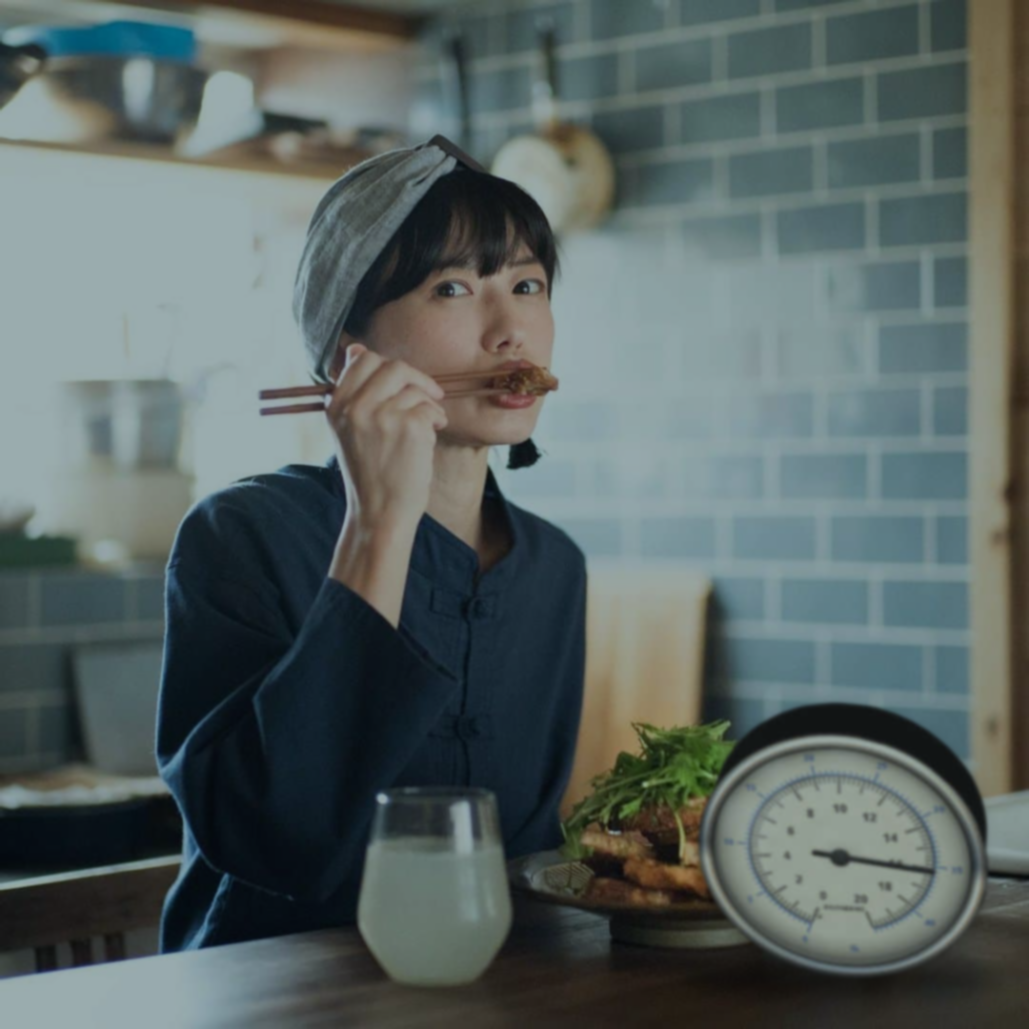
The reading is 16 kg
